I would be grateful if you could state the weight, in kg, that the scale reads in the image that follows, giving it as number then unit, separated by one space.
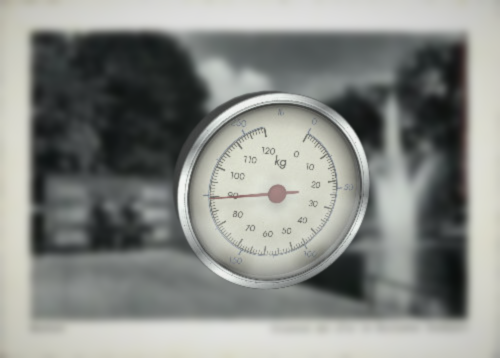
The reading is 90 kg
